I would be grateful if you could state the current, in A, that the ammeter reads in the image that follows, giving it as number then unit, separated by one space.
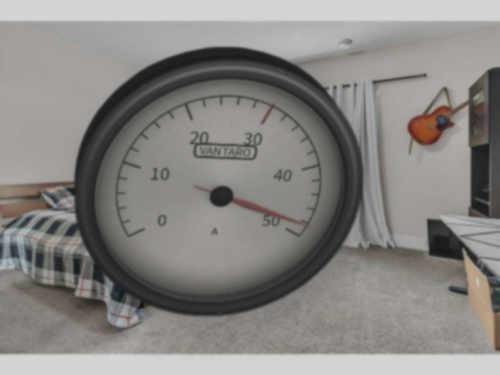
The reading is 48 A
